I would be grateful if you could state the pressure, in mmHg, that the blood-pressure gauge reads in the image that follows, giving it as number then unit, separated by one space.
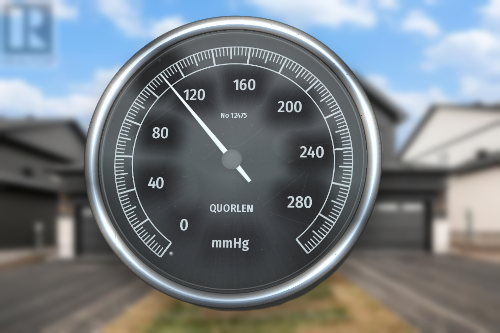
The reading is 110 mmHg
